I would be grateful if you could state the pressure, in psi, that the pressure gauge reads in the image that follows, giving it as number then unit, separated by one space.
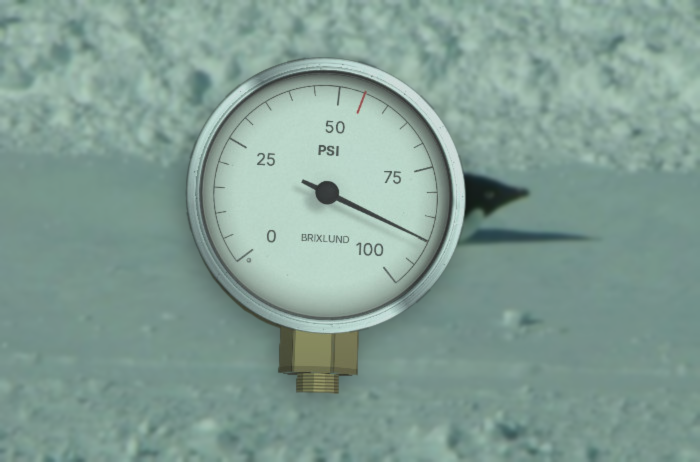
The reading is 90 psi
